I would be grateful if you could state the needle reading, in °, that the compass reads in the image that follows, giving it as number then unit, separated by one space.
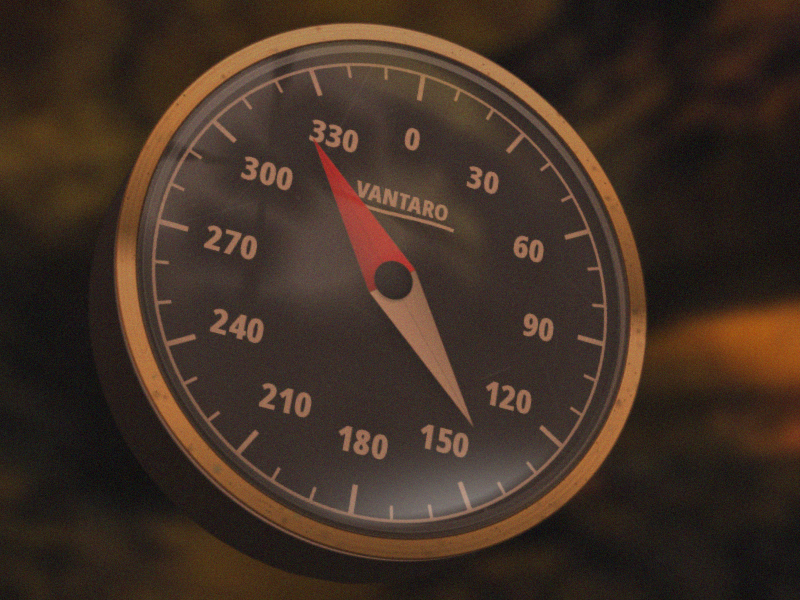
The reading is 320 °
